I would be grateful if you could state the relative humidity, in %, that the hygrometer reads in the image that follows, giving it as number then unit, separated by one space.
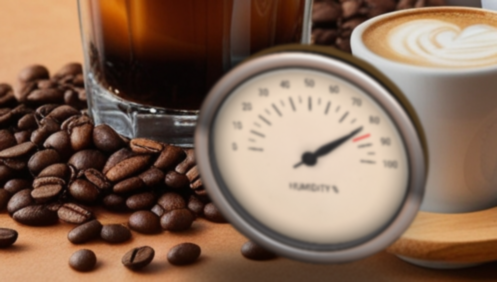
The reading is 80 %
